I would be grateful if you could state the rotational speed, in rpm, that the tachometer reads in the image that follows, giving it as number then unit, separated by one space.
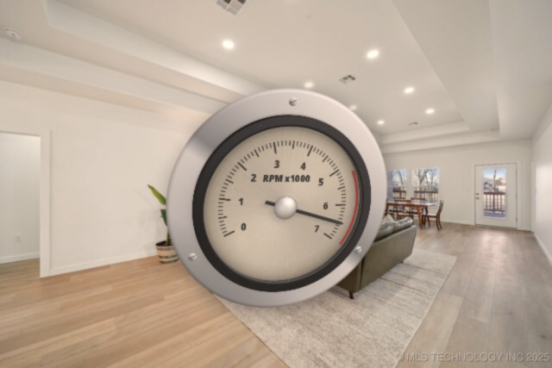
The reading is 6500 rpm
